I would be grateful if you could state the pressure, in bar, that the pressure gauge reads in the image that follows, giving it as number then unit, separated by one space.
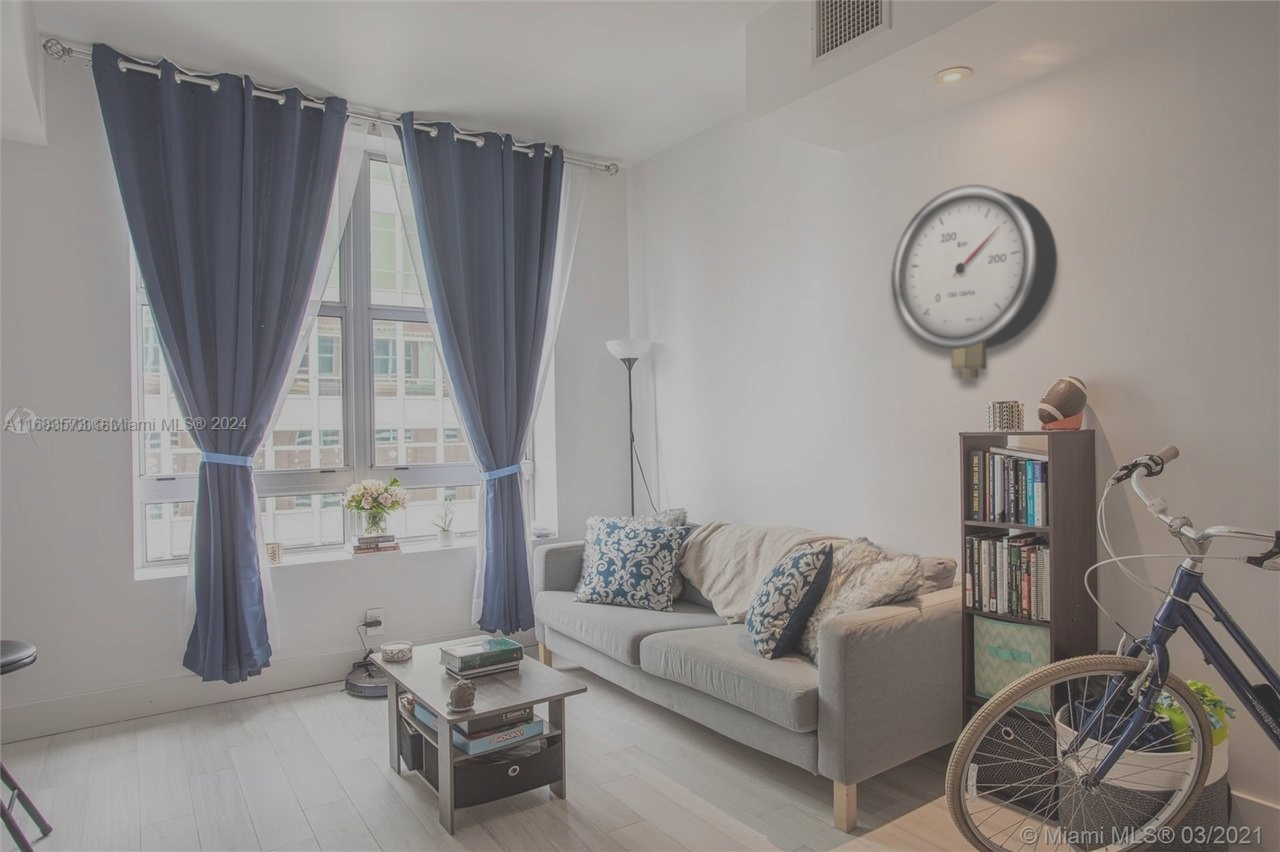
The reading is 170 bar
